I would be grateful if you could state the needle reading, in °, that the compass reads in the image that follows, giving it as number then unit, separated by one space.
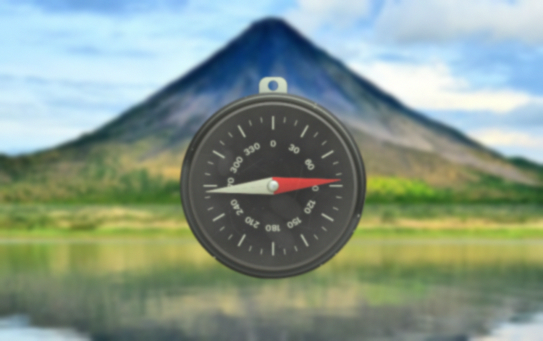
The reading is 85 °
